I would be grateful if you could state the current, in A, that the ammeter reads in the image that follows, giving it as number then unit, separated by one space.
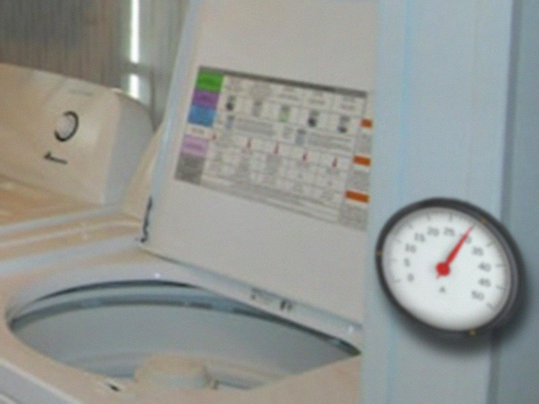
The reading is 30 A
